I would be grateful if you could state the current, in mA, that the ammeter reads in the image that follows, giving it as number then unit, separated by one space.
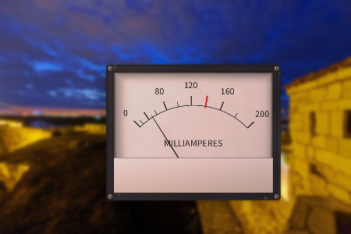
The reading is 50 mA
